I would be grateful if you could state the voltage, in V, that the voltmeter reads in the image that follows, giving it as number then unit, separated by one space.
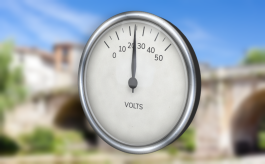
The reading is 25 V
